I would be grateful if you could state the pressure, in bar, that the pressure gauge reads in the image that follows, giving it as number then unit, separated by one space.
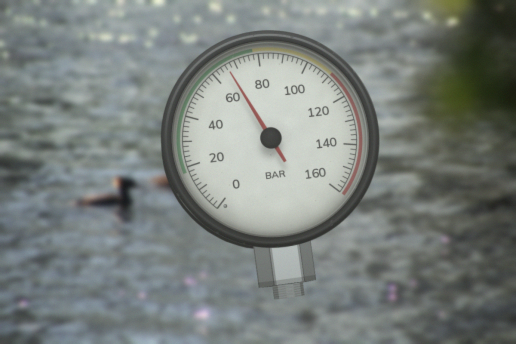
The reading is 66 bar
